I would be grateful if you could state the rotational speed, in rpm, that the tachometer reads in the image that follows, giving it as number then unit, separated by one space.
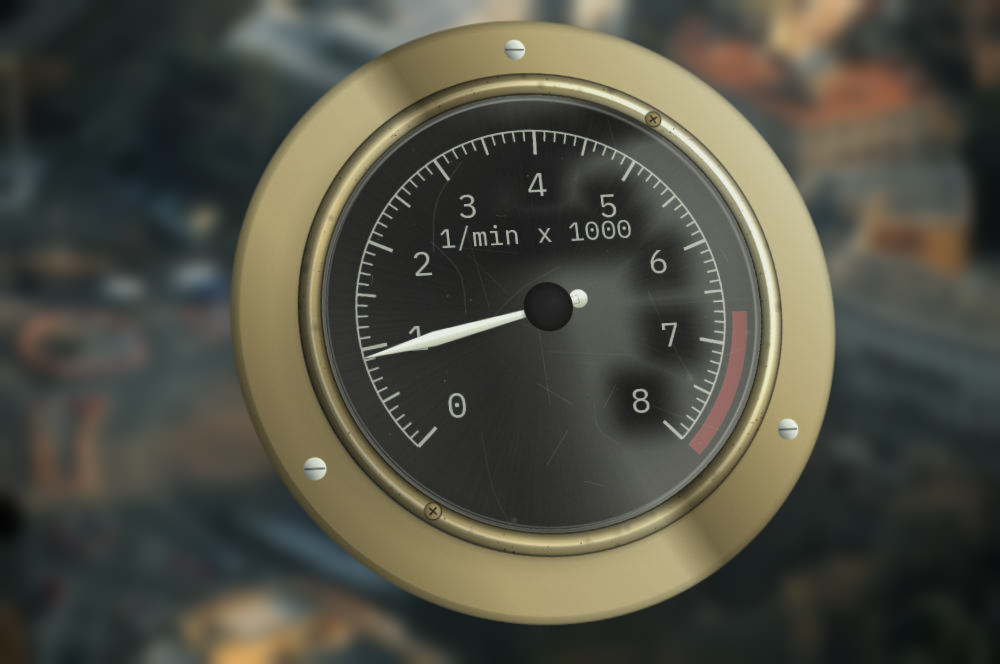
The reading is 900 rpm
